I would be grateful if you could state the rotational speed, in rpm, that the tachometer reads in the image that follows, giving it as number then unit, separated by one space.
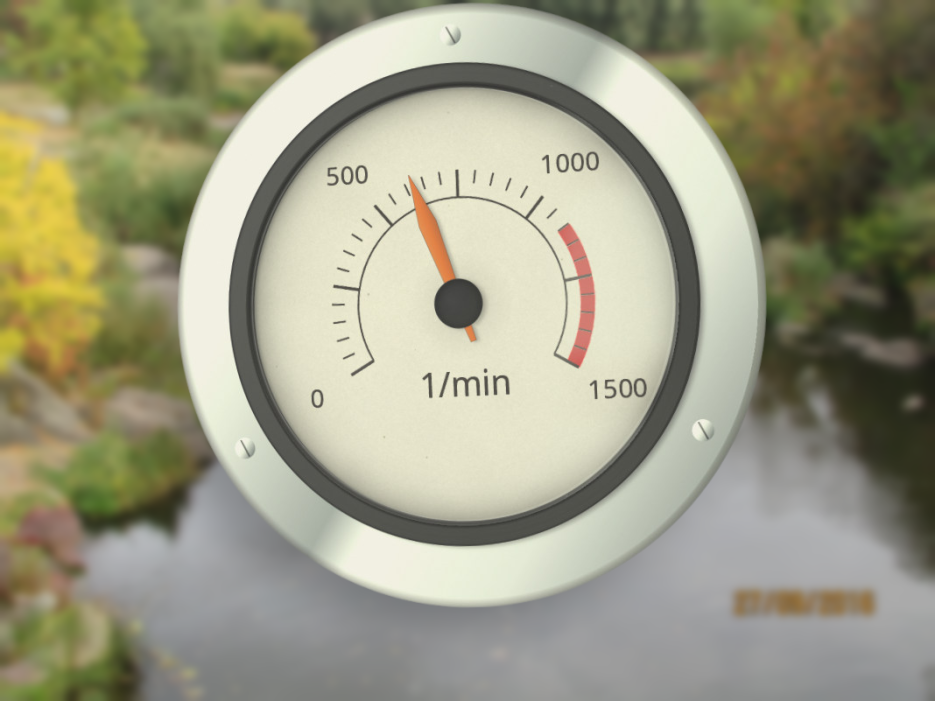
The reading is 625 rpm
